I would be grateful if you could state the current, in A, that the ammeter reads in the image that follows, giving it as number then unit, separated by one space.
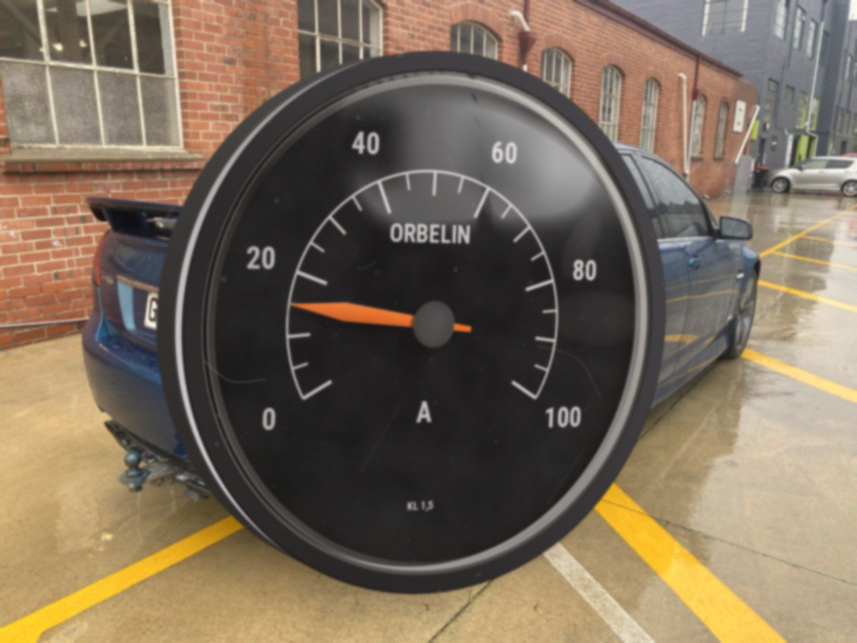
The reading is 15 A
